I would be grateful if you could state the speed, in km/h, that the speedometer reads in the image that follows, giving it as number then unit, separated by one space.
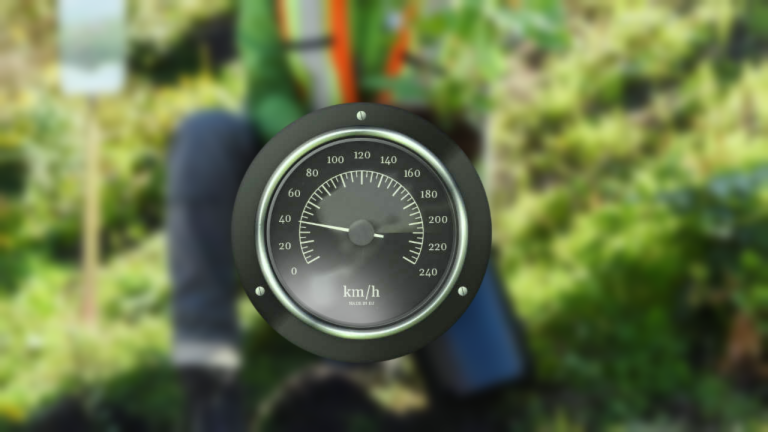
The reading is 40 km/h
